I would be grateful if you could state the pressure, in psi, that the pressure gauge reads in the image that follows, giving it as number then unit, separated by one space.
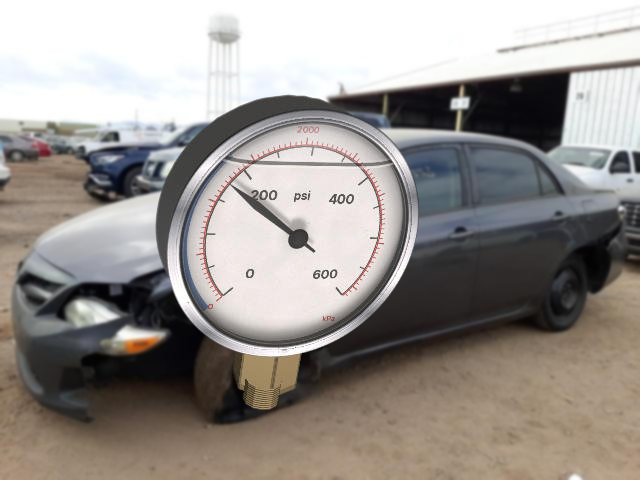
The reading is 175 psi
